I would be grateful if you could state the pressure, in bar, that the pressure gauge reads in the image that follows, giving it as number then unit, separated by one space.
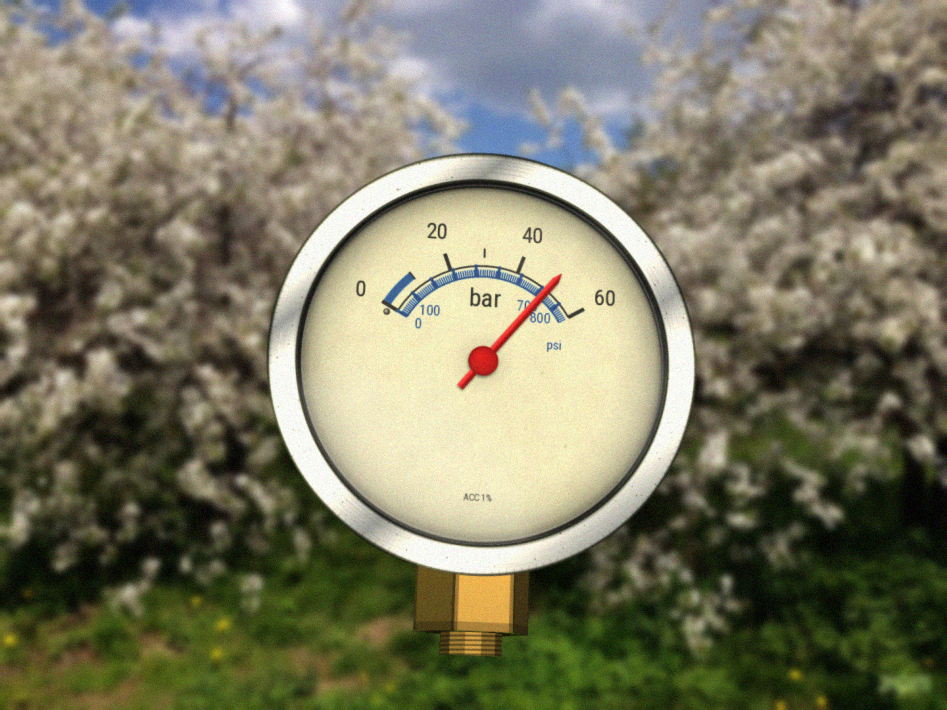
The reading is 50 bar
